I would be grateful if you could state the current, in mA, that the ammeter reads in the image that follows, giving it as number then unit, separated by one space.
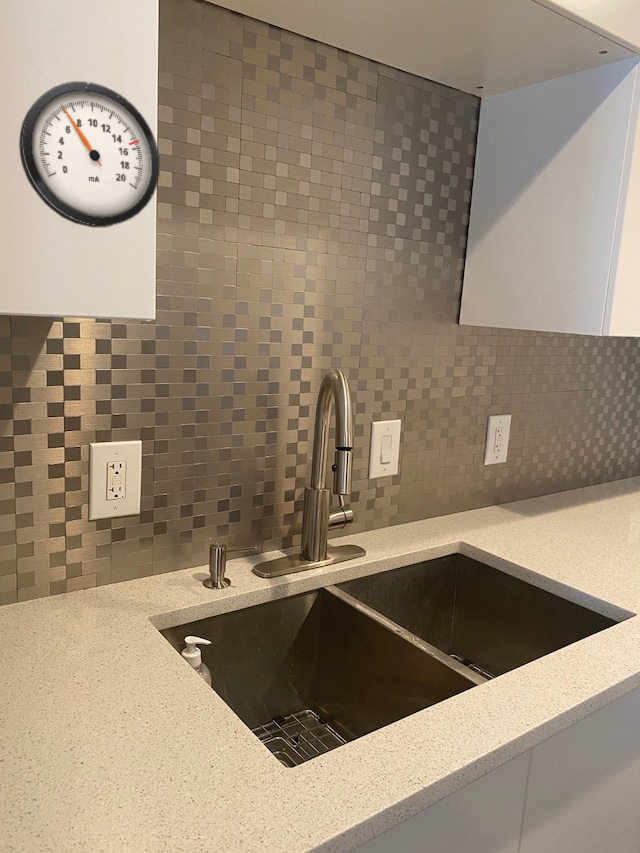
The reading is 7 mA
